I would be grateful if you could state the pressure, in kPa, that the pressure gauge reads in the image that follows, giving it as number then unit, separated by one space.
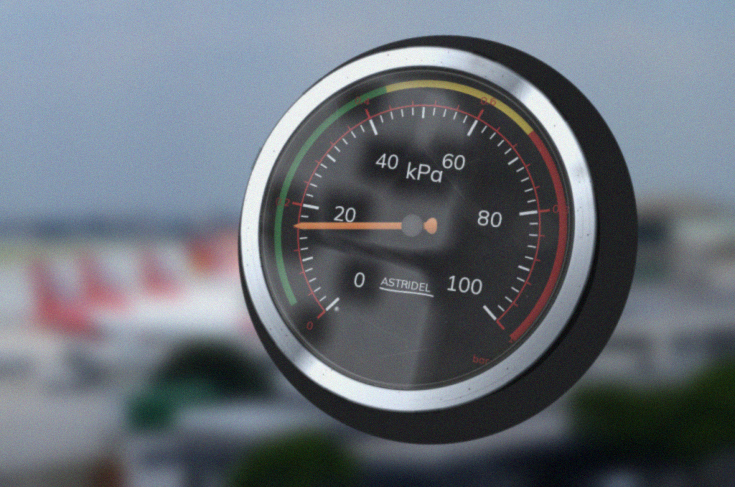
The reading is 16 kPa
